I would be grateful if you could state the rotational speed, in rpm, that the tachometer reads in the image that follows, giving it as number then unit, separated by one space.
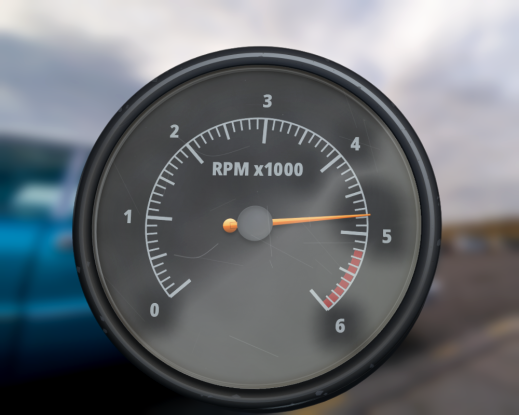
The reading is 4800 rpm
